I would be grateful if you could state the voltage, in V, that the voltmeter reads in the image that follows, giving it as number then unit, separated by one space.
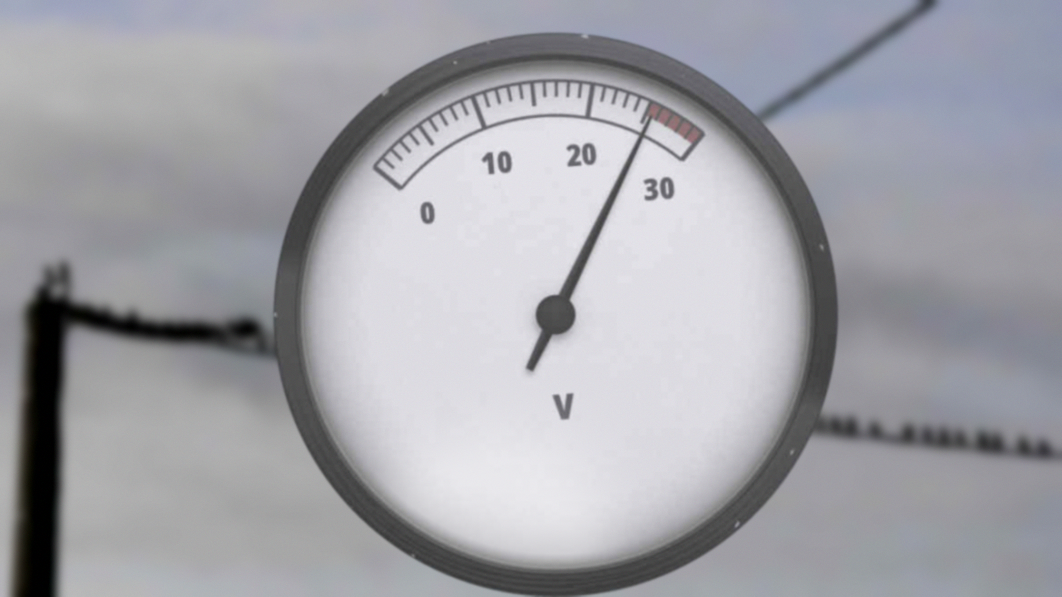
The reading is 25.5 V
